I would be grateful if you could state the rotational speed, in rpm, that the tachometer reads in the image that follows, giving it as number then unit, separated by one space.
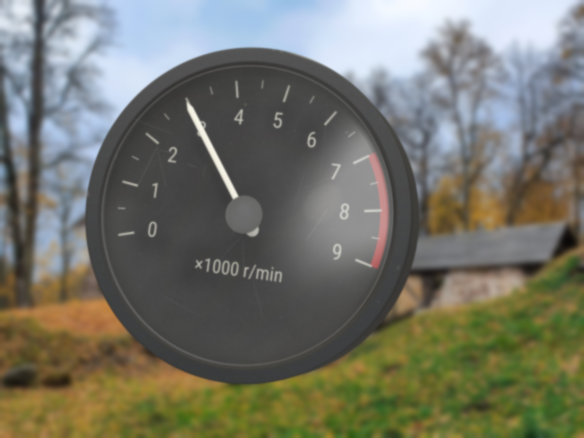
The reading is 3000 rpm
